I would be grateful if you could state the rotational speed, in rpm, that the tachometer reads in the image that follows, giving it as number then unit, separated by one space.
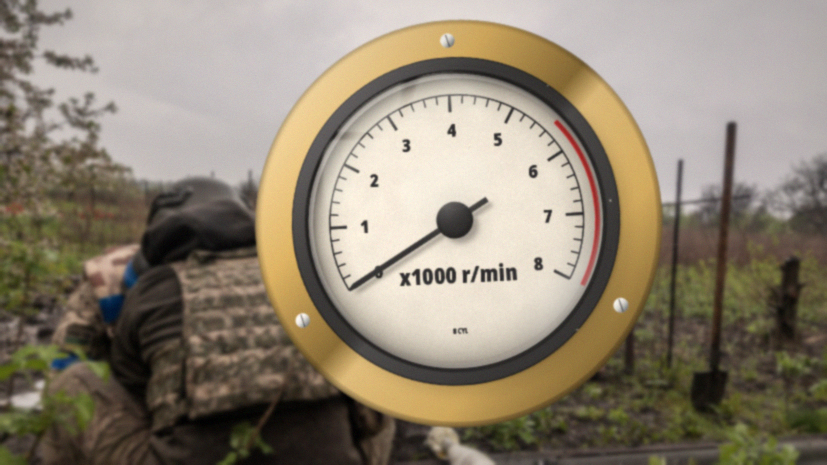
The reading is 0 rpm
